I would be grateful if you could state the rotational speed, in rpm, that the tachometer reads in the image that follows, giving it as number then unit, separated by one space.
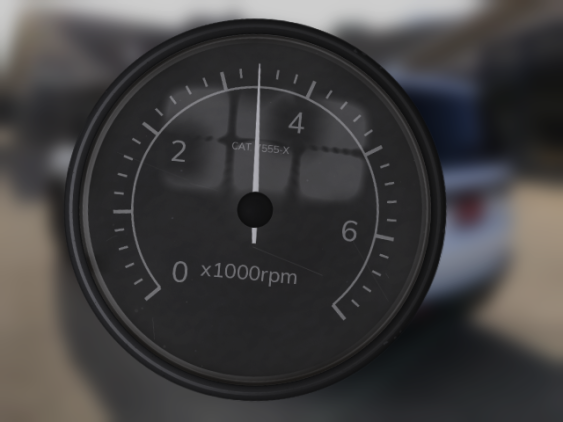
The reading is 3400 rpm
